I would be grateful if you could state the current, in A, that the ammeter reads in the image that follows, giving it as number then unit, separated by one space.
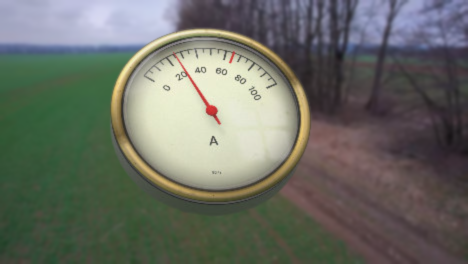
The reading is 25 A
